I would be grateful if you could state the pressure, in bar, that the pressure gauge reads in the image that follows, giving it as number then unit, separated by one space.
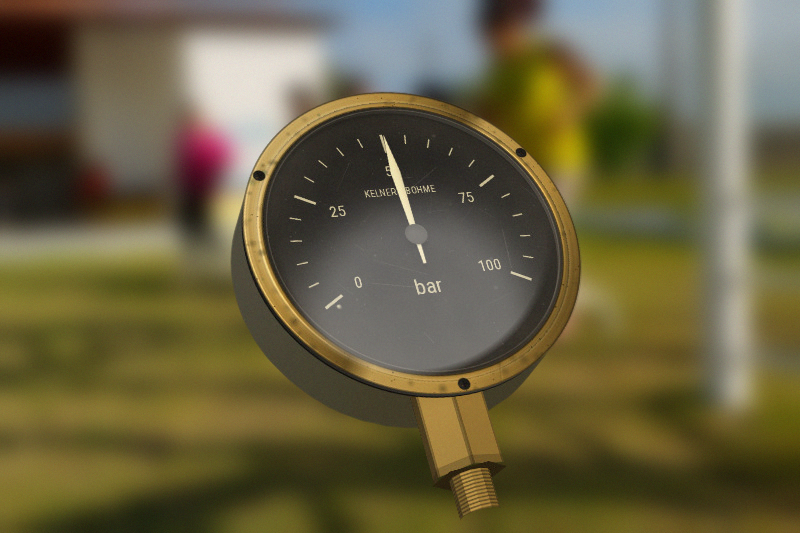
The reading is 50 bar
